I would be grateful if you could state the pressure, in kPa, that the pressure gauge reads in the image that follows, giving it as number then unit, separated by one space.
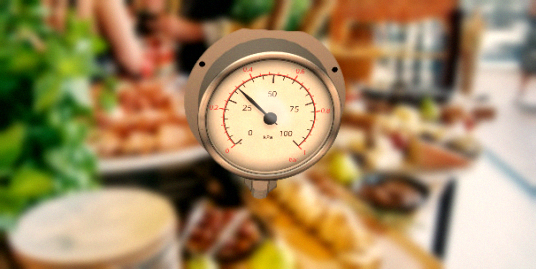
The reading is 32.5 kPa
